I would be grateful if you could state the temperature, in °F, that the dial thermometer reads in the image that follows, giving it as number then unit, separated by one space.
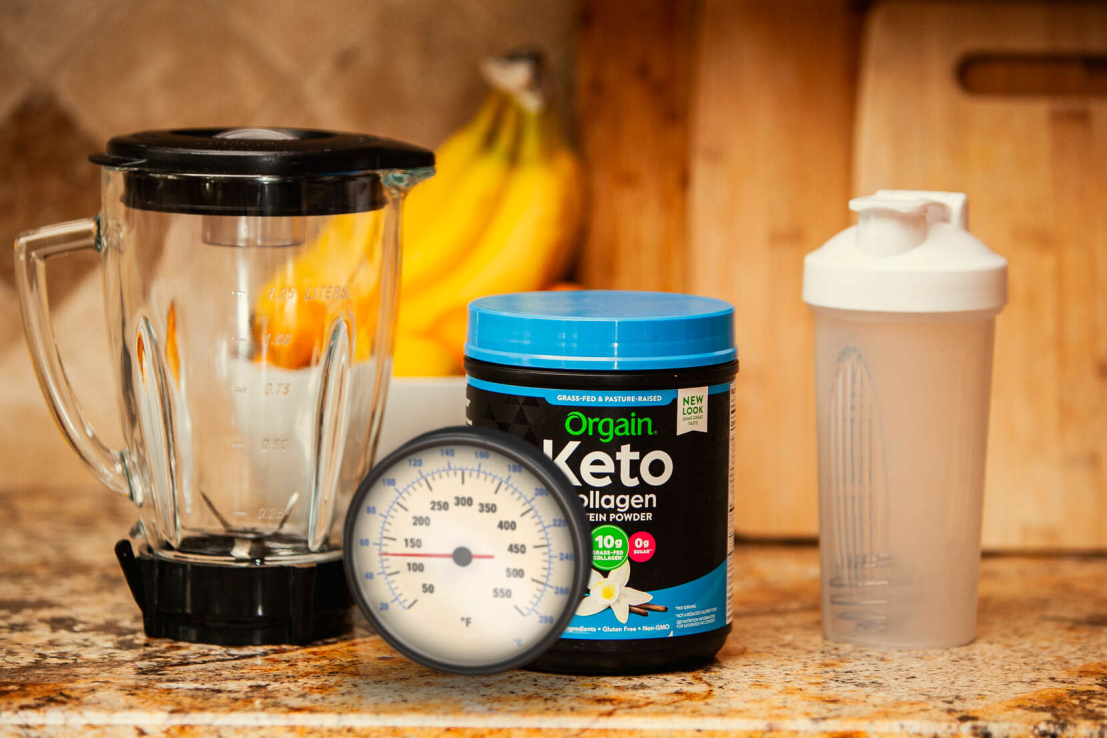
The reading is 130 °F
